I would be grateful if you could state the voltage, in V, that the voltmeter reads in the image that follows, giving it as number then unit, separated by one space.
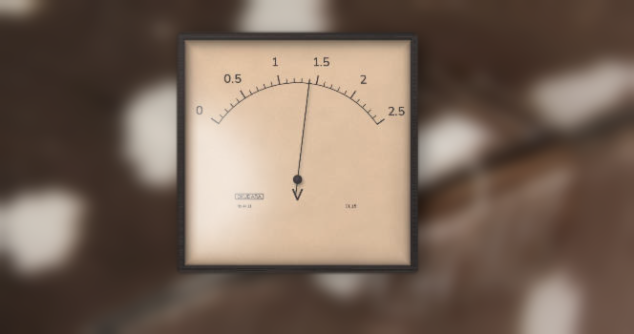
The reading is 1.4 V
